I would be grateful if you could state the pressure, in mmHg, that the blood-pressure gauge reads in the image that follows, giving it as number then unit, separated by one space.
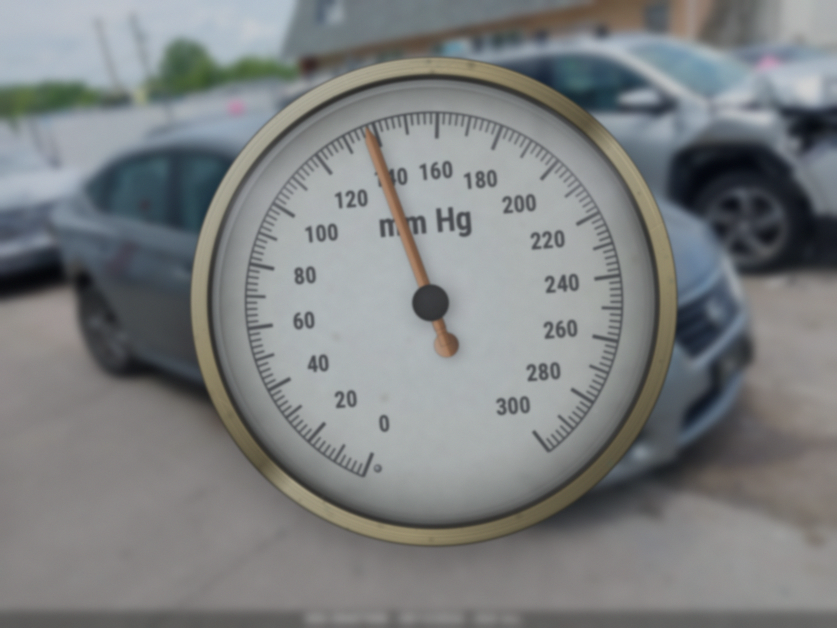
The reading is 138 mmHg
